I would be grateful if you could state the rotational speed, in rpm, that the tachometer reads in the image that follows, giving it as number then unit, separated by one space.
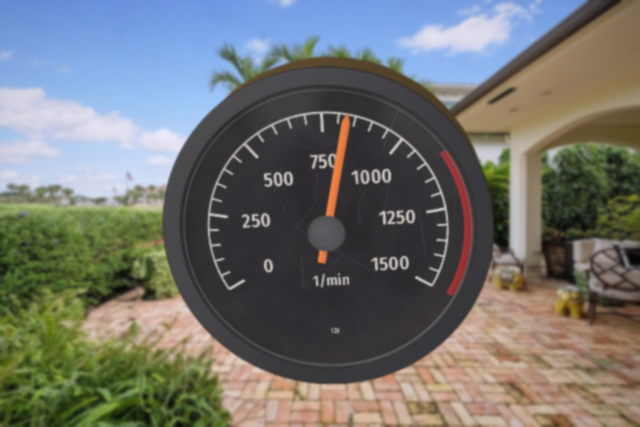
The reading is 825 rpm
